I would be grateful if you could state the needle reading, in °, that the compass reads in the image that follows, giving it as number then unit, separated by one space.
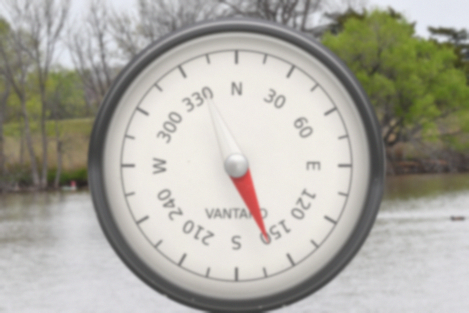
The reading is 157.5 °
